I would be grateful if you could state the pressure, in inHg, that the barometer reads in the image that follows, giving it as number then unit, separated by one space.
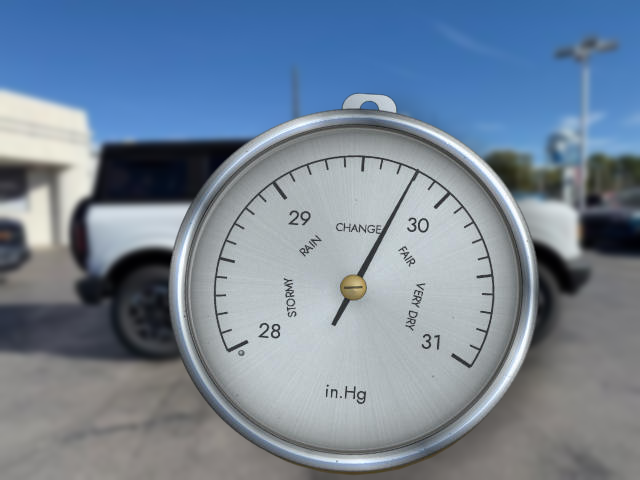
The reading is 29.8 inHg
